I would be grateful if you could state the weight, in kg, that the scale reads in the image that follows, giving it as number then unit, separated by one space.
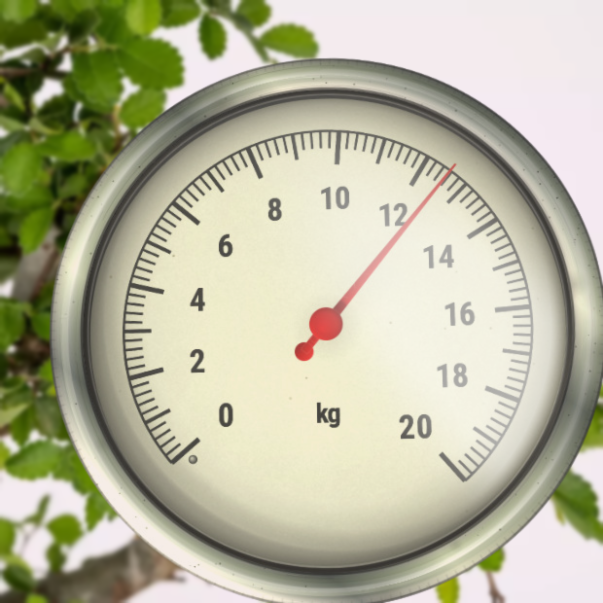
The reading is 12.6 kg
